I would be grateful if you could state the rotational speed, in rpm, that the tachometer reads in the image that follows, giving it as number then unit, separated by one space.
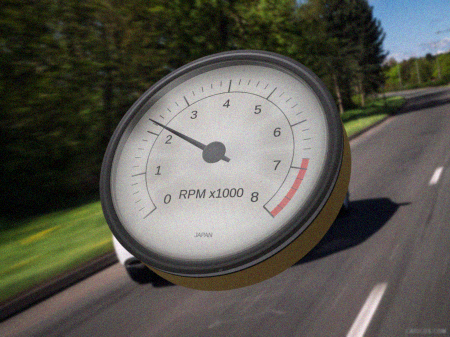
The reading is 2200 rpm
